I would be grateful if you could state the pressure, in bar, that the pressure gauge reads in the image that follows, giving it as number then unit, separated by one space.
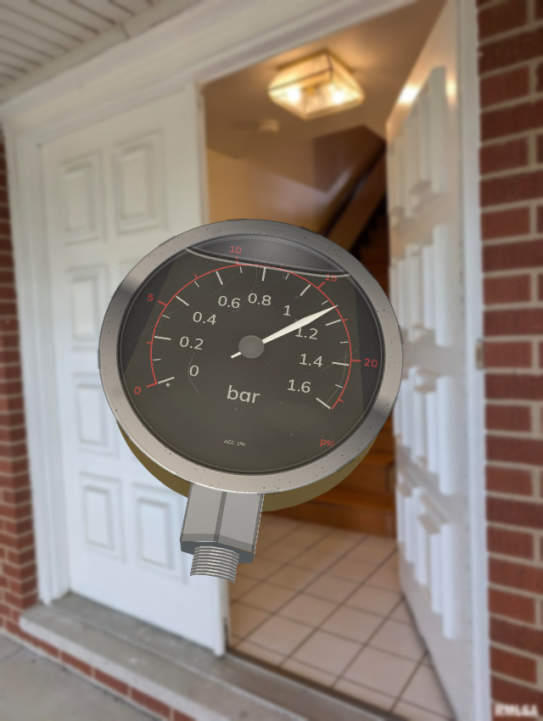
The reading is 1.15 bar
